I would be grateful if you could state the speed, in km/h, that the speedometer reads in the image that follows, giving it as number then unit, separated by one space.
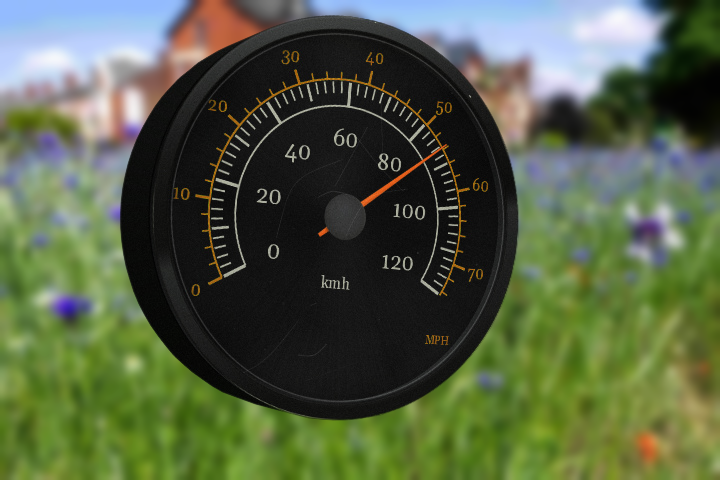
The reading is 86 km/h
